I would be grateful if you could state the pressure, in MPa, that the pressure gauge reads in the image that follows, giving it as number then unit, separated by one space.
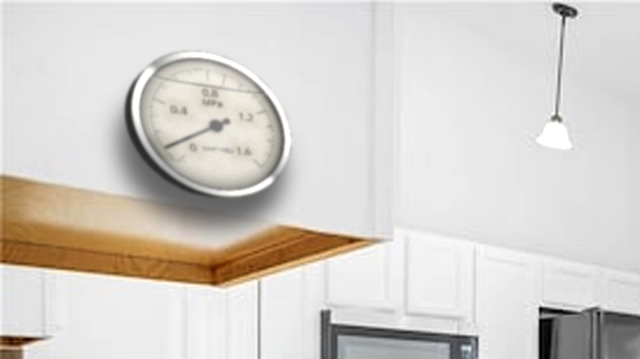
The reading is 0.1 MPa
